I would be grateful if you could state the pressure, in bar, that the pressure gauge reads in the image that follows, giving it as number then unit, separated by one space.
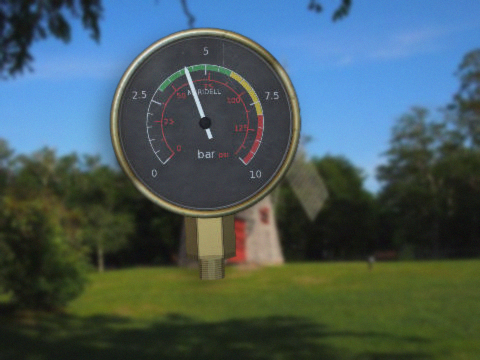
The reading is 4.25 bar
